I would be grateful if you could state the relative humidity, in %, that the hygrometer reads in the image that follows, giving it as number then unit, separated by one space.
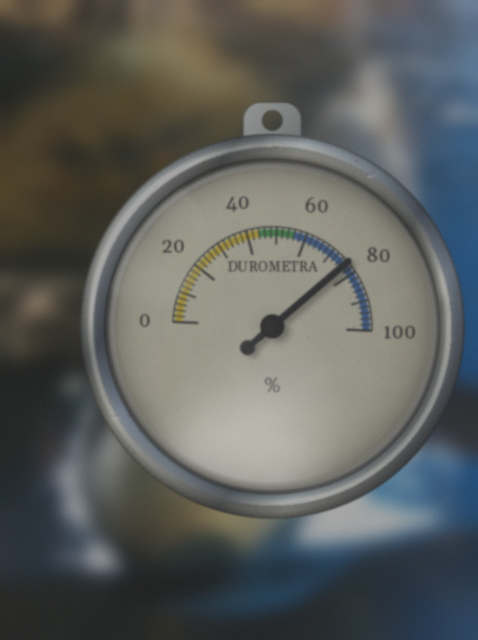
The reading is 76 %
